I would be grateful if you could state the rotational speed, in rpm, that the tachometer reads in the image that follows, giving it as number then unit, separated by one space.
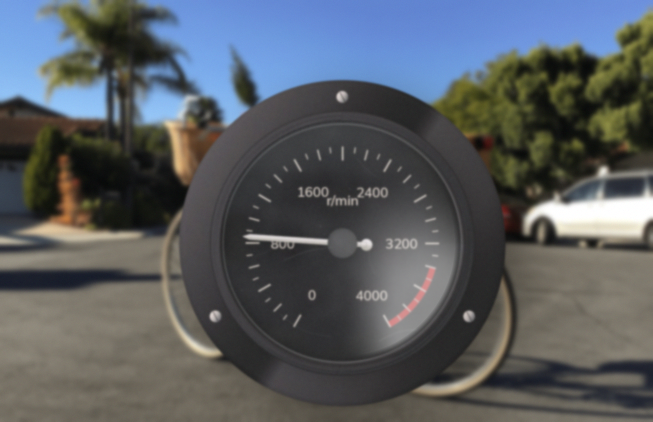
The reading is 850 rpm
